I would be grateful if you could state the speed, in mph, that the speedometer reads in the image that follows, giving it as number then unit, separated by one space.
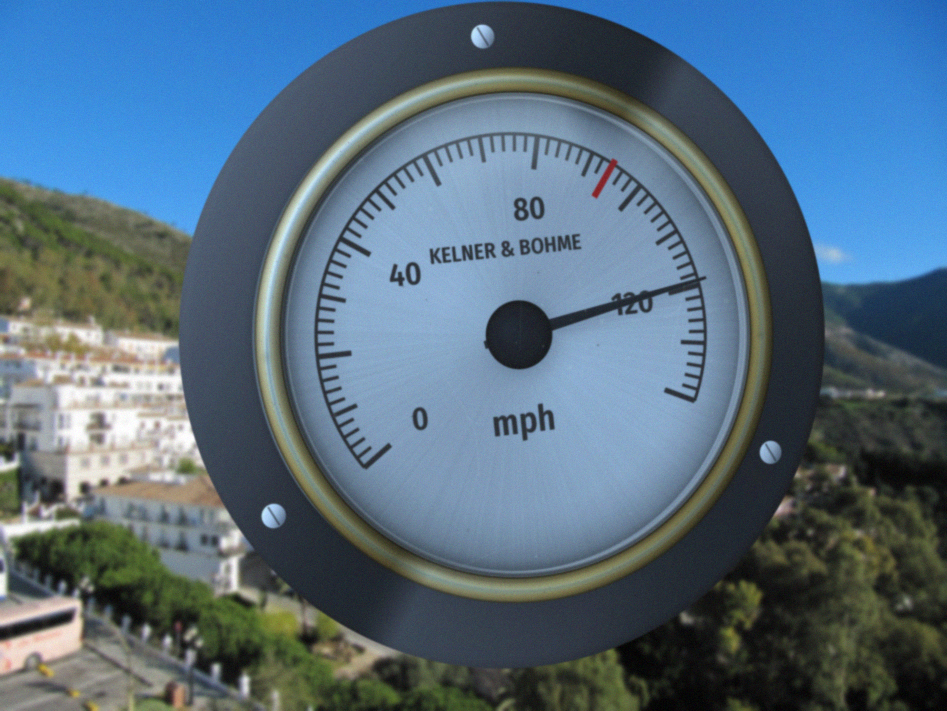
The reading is 119 mph
